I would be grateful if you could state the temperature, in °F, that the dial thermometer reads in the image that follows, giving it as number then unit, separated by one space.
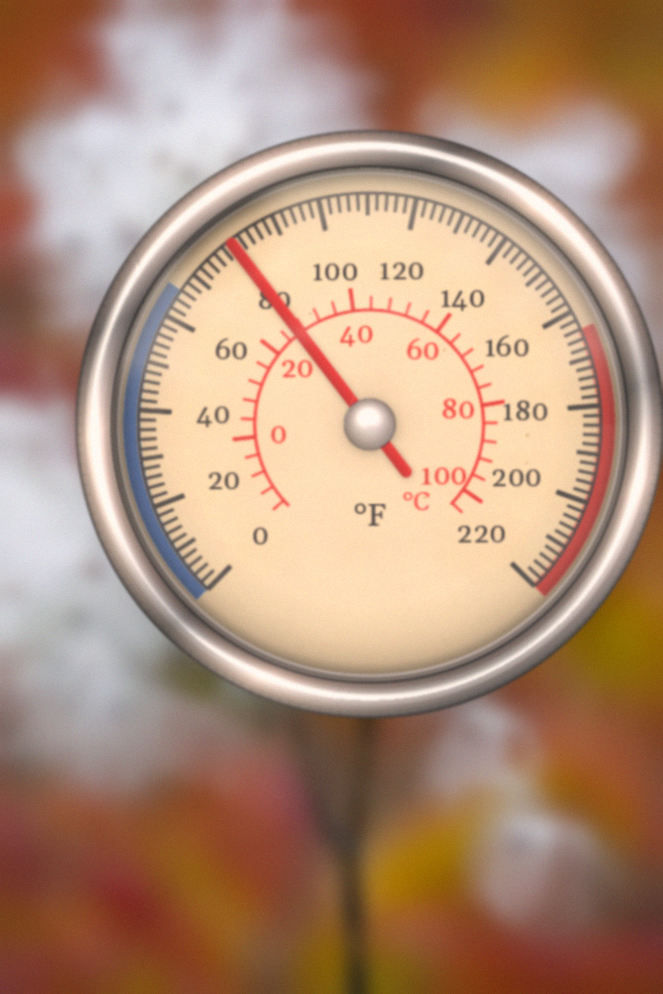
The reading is 80 °F
